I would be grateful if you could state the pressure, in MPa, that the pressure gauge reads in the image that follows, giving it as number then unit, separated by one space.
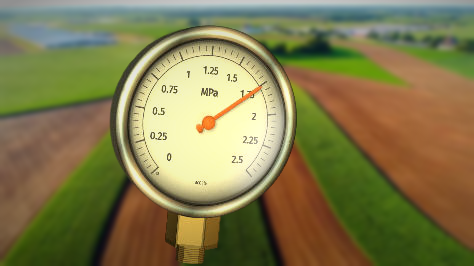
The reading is 1.75 MPa
